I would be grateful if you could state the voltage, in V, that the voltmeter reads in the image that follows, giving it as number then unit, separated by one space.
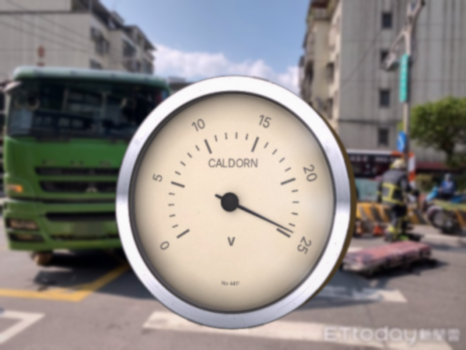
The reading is 24.5 V
